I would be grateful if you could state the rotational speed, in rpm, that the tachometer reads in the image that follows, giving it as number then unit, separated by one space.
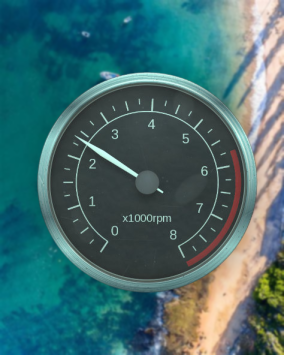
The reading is 2375 rpm
